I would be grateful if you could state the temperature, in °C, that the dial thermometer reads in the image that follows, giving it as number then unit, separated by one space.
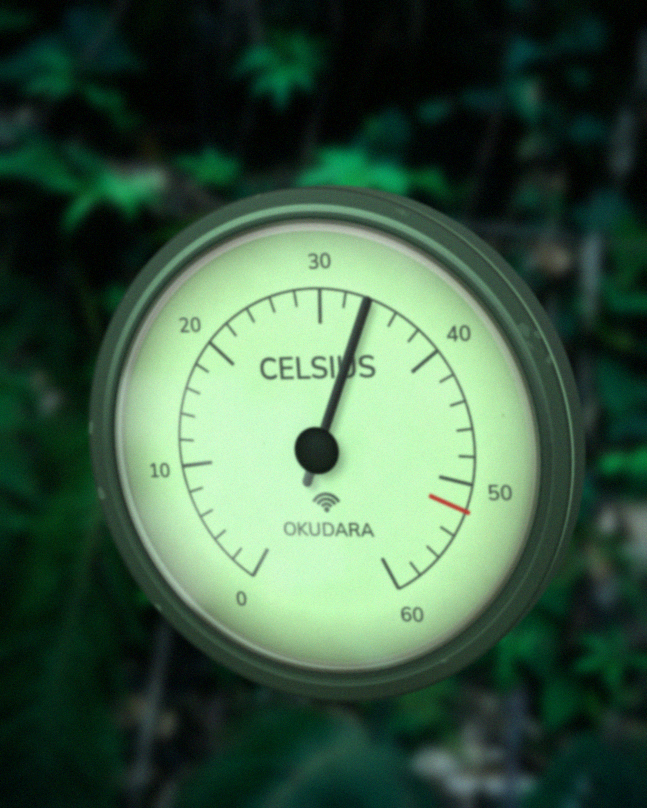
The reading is 34 °C
